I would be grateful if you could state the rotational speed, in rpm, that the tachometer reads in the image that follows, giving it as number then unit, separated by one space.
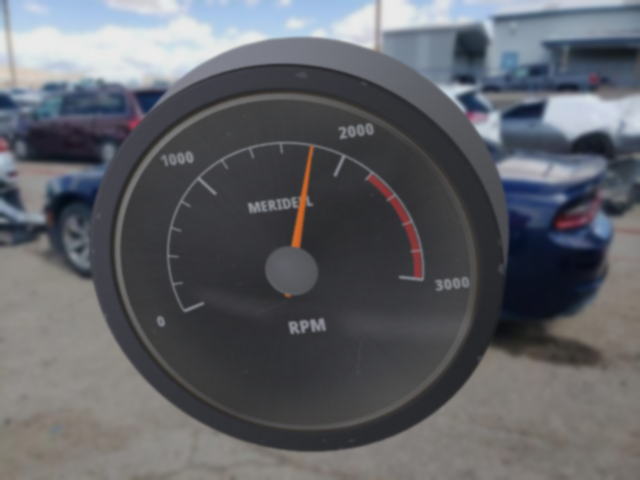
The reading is 1800 rpm
